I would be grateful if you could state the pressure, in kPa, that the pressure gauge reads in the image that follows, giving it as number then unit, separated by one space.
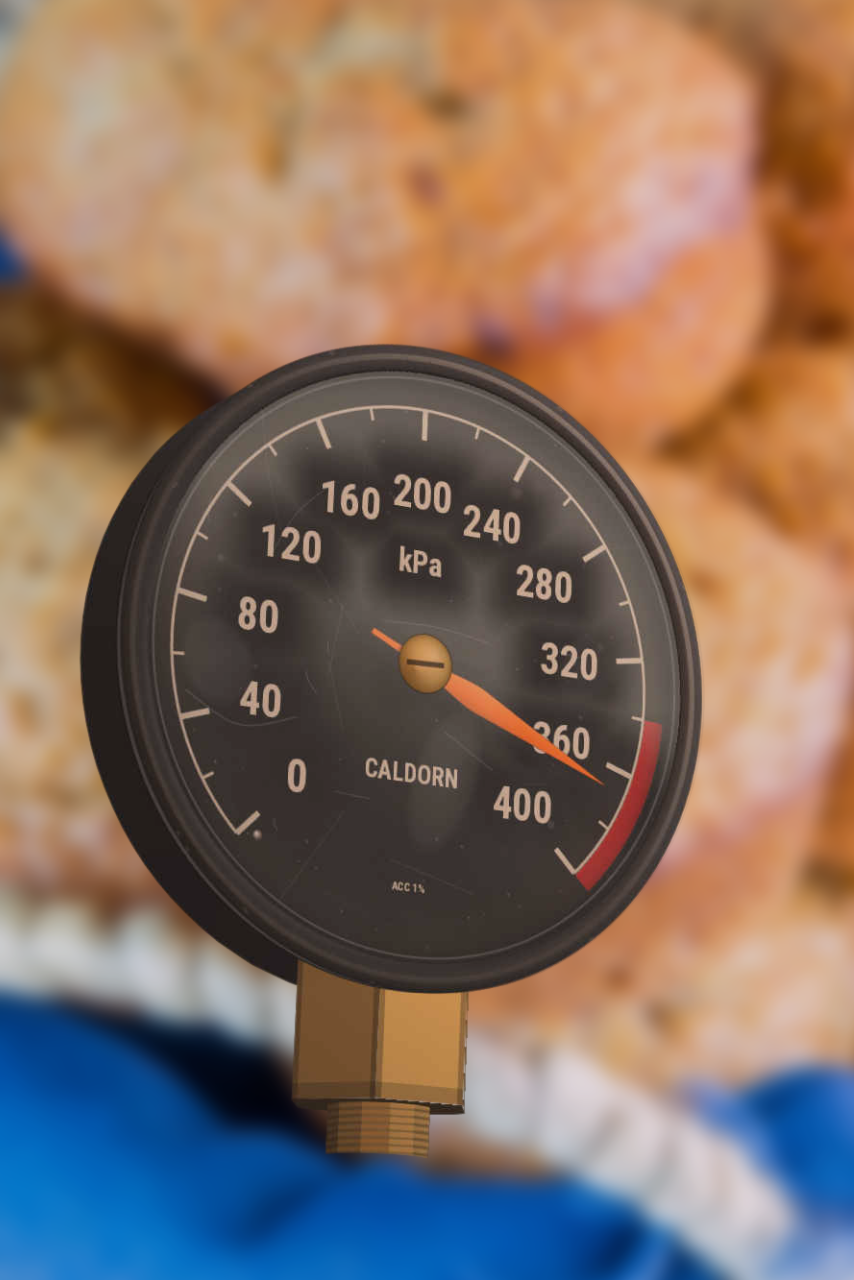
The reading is 370 kPa
